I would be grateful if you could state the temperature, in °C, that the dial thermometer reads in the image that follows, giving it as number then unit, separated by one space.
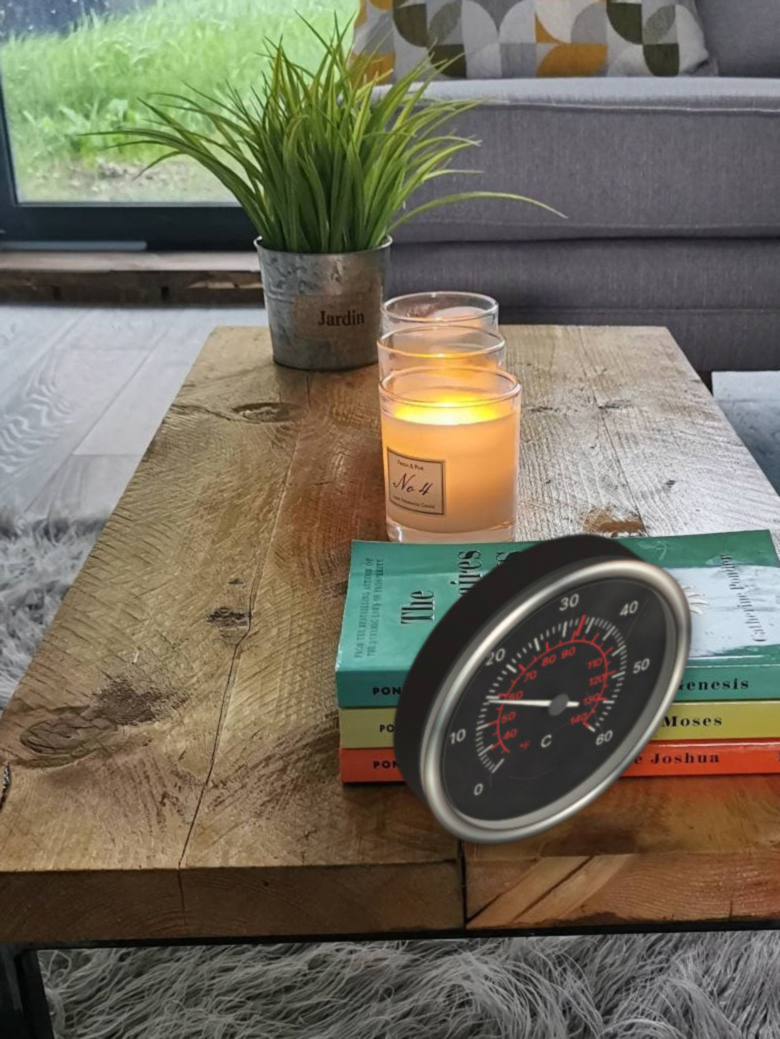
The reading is 15 °C
